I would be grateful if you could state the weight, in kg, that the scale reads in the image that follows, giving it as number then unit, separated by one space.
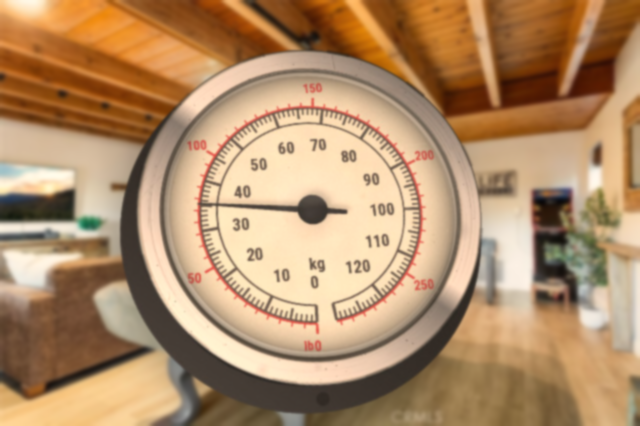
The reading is 35 kg
